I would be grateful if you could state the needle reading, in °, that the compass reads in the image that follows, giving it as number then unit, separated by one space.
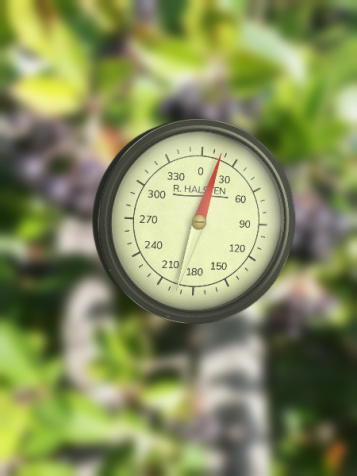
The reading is 15 °
